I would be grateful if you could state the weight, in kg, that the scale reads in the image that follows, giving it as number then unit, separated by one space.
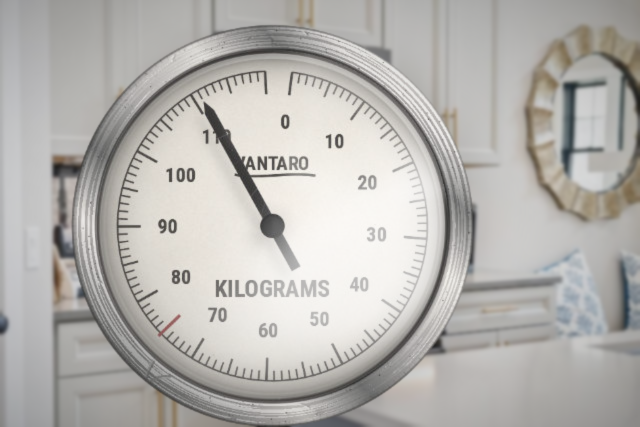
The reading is 111 kg
